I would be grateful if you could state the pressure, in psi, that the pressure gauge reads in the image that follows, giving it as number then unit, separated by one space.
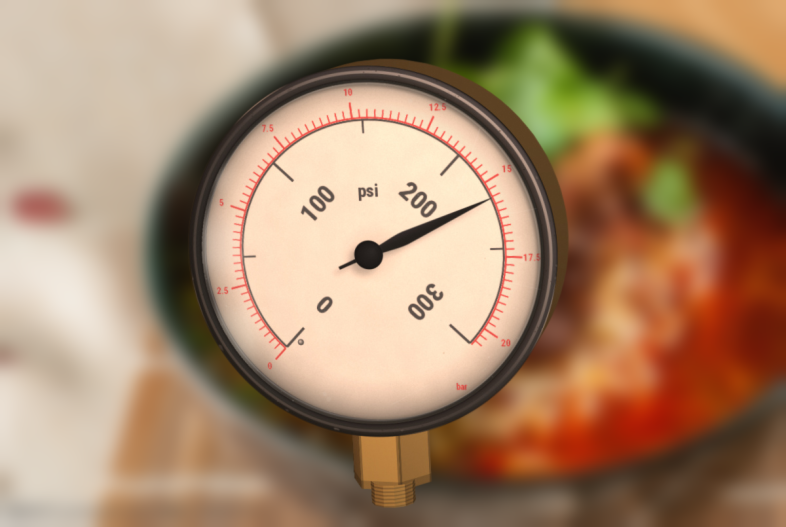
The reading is 225 psi
